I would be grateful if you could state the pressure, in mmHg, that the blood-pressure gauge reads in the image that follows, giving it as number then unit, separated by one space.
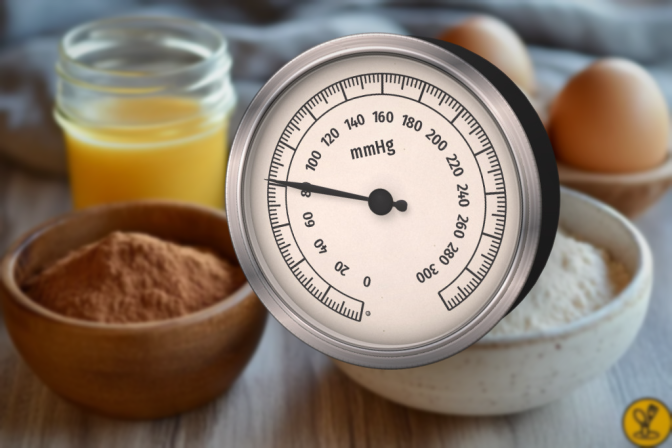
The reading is 82 mmHg
